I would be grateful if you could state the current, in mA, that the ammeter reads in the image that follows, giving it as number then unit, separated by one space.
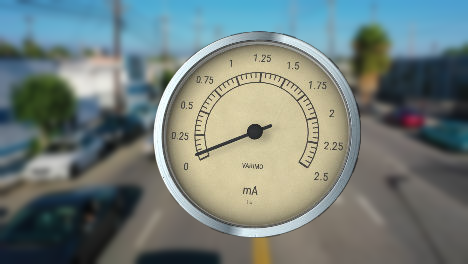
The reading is 0.05 mA
